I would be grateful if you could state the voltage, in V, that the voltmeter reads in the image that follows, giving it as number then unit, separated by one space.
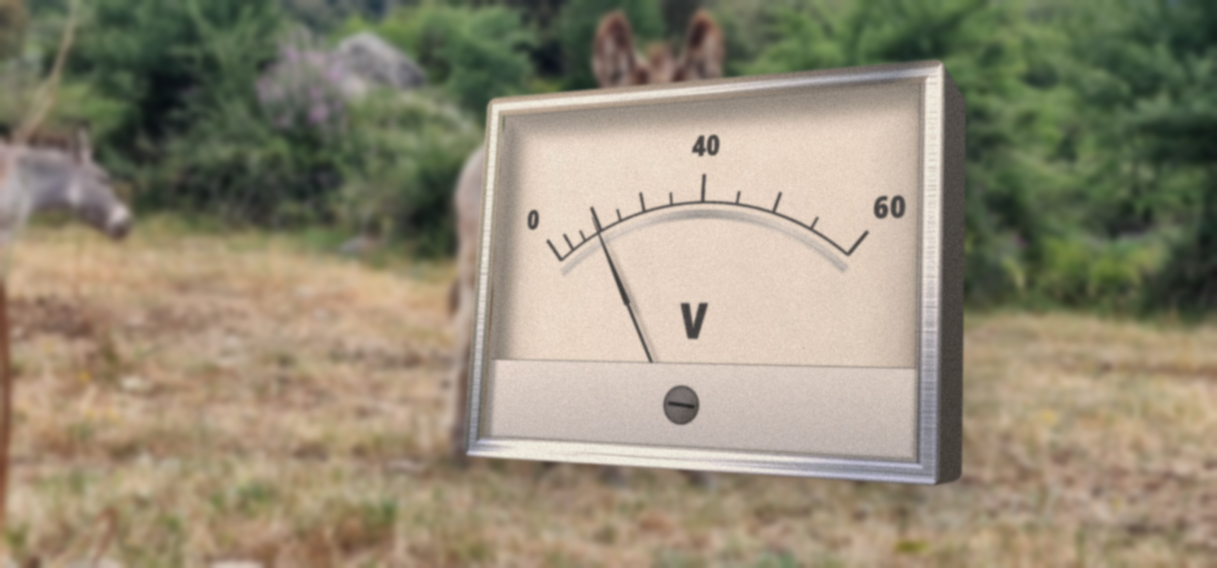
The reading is 20 V
